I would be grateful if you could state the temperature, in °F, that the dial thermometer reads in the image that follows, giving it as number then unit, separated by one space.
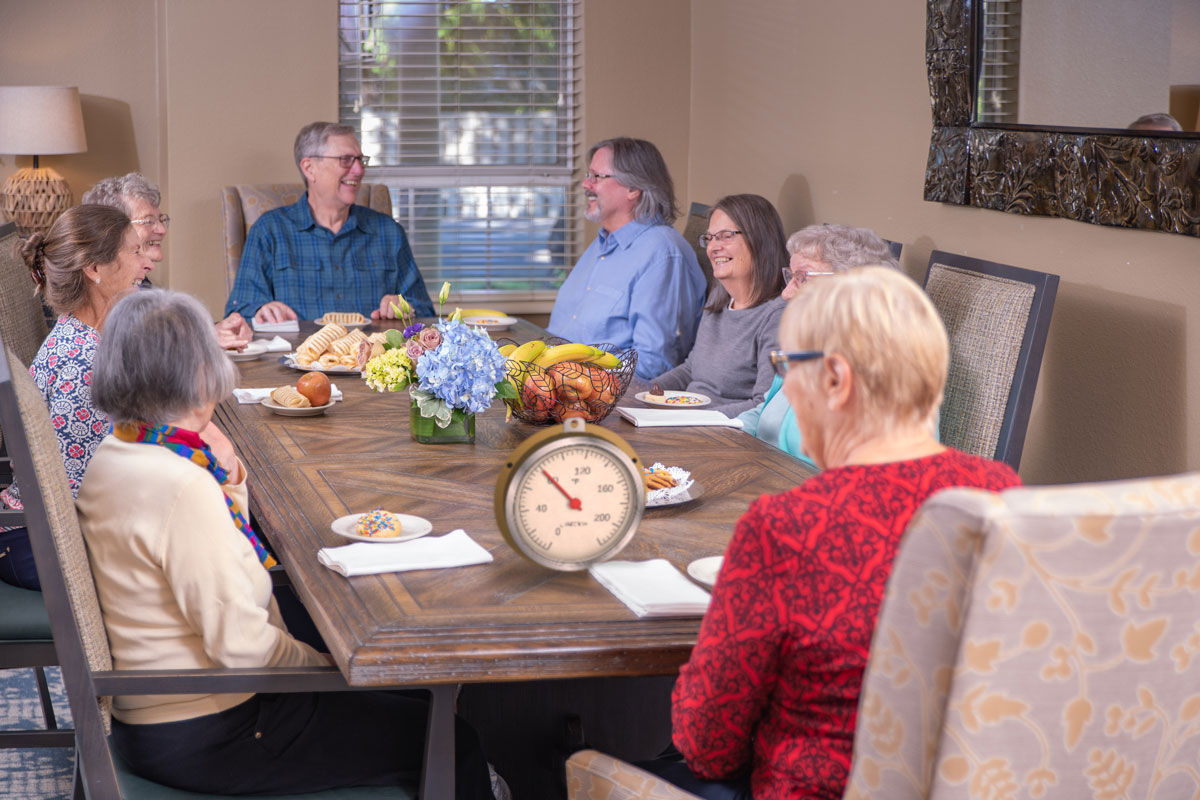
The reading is 80 °F
